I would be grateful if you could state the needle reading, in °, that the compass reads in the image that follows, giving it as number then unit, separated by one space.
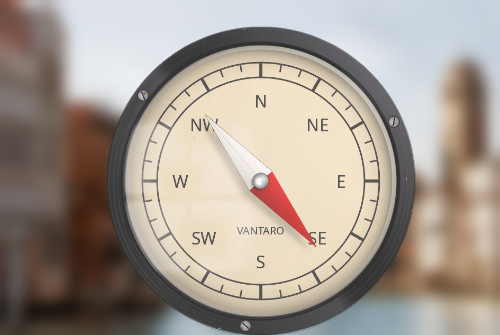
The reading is 140 °
